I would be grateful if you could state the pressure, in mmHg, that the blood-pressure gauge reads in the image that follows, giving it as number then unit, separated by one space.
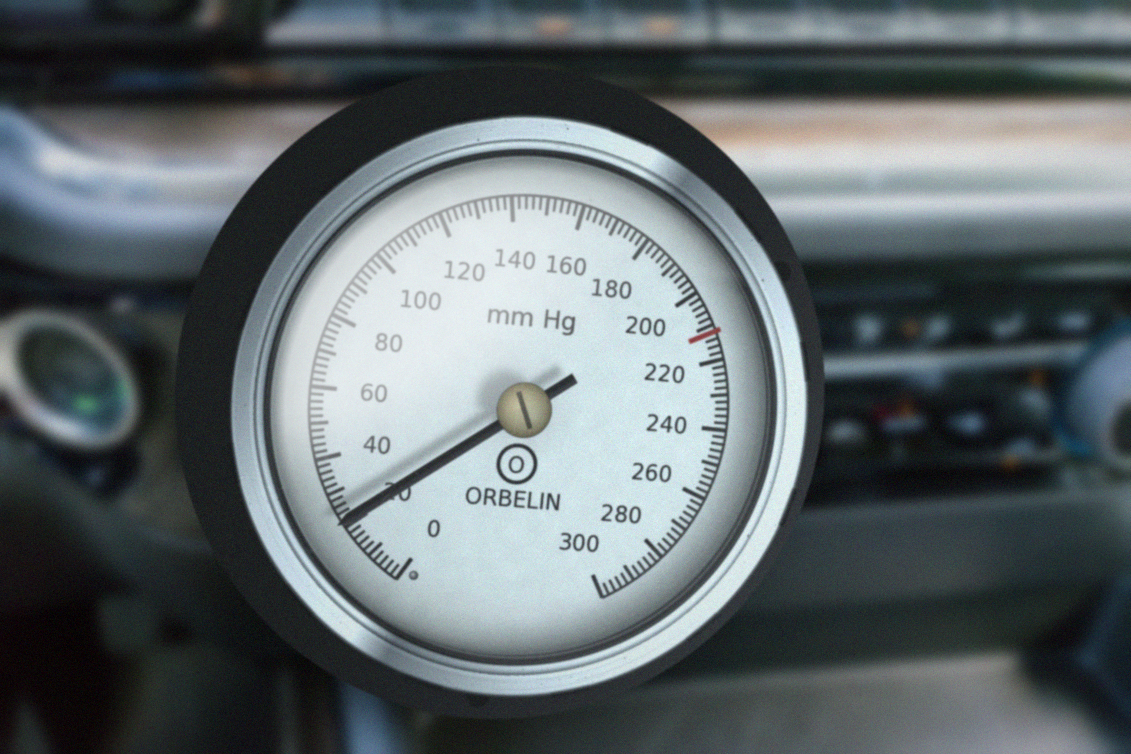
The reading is 22 mmHg
